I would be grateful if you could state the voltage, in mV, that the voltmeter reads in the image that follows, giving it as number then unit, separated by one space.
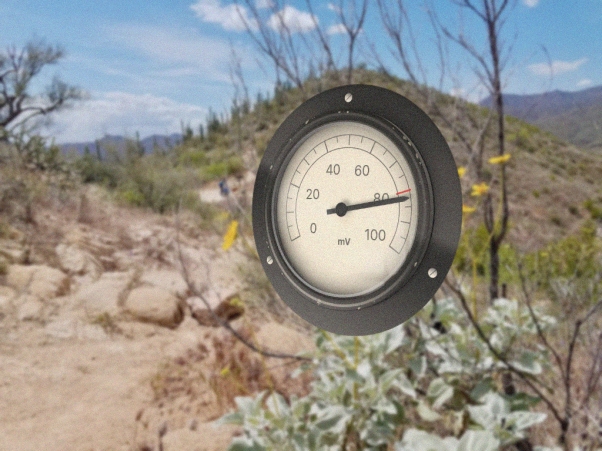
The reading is 82.5 mV
